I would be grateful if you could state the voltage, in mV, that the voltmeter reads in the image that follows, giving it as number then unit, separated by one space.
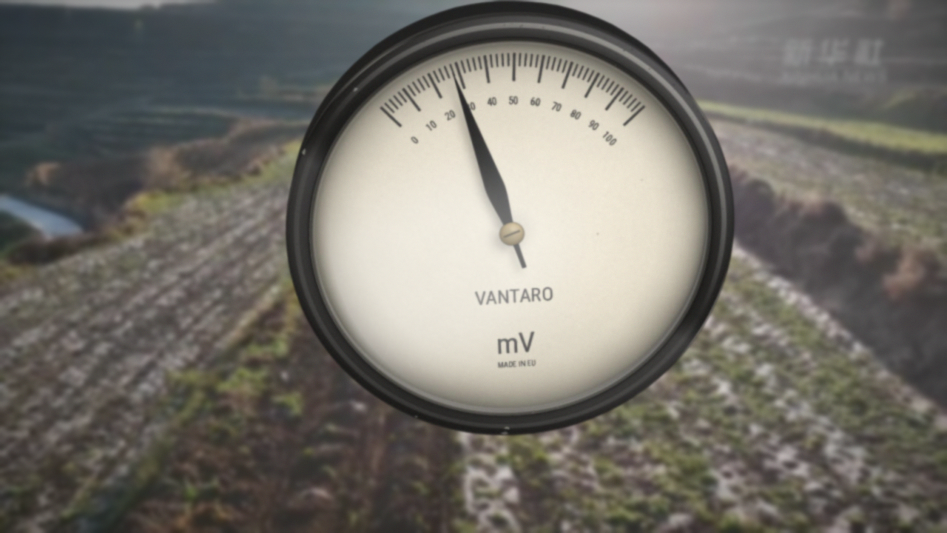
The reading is 28 mV
